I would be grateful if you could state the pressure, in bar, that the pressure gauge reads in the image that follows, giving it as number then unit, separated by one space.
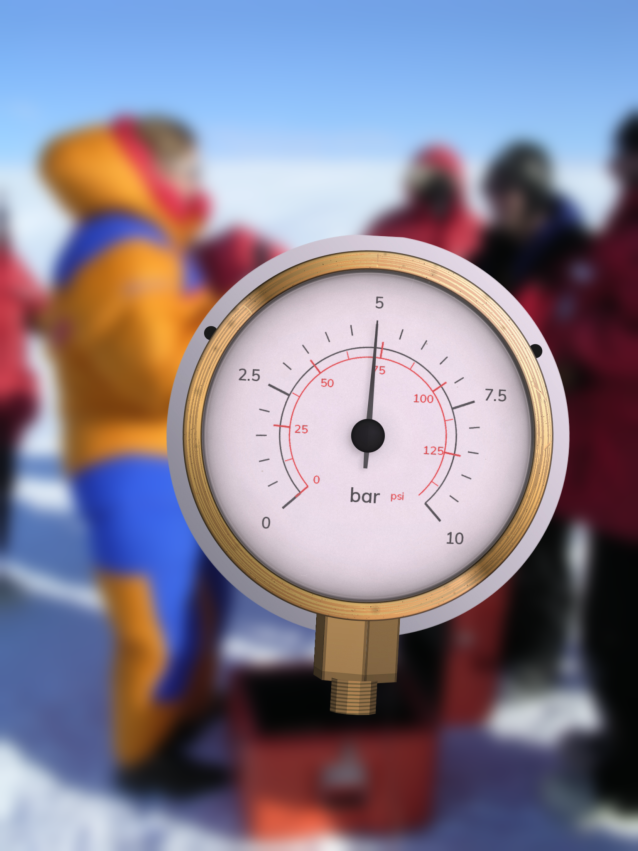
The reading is 5 bar
